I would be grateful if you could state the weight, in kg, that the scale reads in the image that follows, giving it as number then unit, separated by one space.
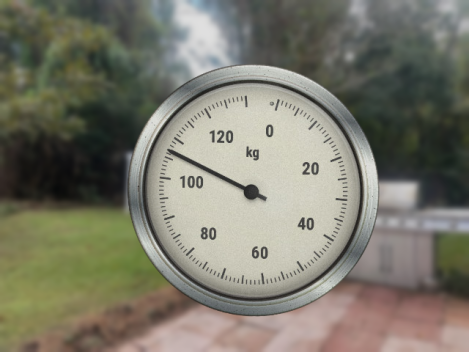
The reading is 107 kg
